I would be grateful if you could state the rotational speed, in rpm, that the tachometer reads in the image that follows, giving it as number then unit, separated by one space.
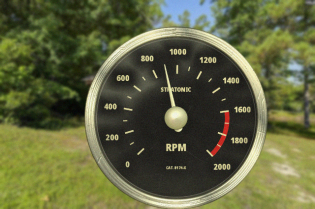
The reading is 900 rpm
